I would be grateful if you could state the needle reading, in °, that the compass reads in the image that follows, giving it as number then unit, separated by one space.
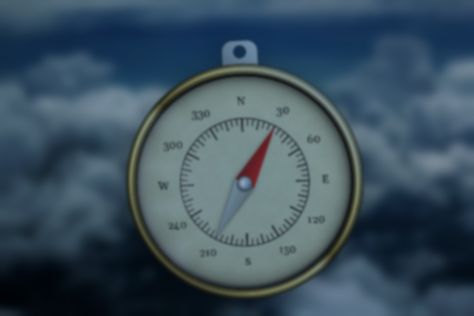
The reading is 30 °
